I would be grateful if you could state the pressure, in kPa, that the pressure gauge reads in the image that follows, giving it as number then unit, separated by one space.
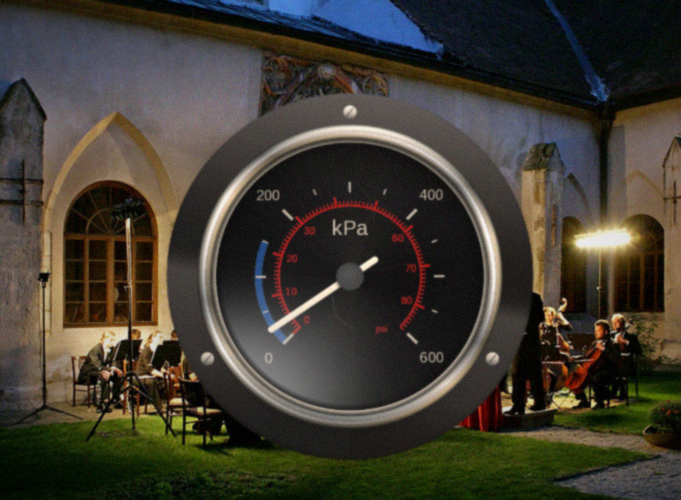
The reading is 25 kPa
